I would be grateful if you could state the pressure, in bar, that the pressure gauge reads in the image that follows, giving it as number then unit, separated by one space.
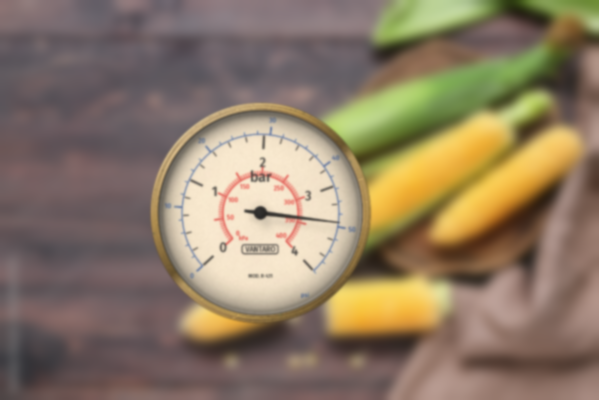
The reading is 3.4 bar
